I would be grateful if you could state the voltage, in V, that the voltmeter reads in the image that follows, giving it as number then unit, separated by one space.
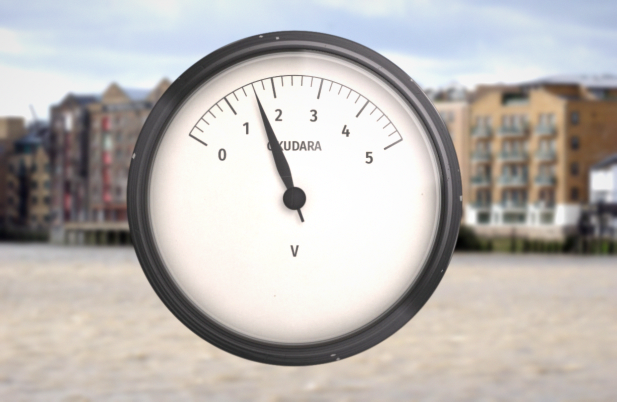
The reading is 1.6 V
